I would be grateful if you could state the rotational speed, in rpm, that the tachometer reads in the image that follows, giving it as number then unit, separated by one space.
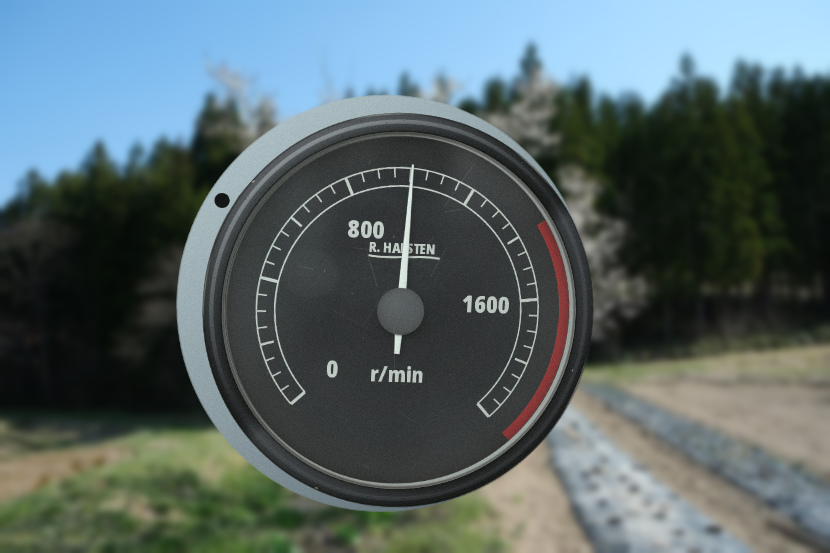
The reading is 1000 rpm
